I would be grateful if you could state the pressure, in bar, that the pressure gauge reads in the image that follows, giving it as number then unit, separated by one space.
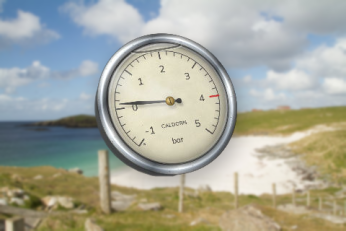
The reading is 0.1 bar
